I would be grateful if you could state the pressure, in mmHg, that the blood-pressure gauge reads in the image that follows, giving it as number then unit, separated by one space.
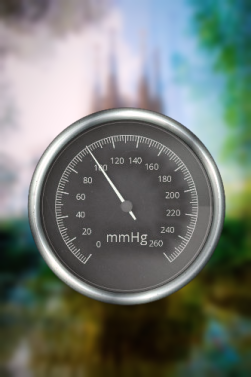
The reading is 100 mmHg
